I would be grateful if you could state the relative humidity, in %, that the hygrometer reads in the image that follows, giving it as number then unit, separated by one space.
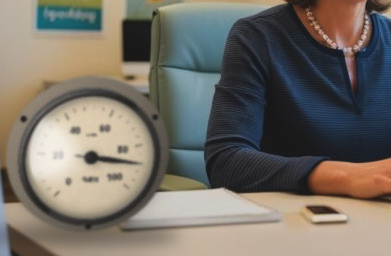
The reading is 88 %
